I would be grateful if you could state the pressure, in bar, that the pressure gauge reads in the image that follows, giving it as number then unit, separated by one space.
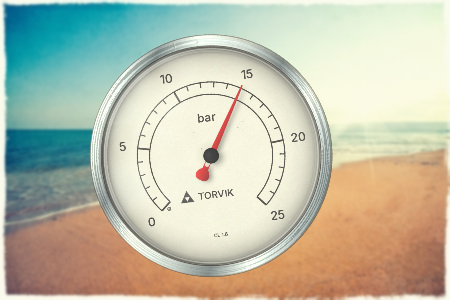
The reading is 15 bar
